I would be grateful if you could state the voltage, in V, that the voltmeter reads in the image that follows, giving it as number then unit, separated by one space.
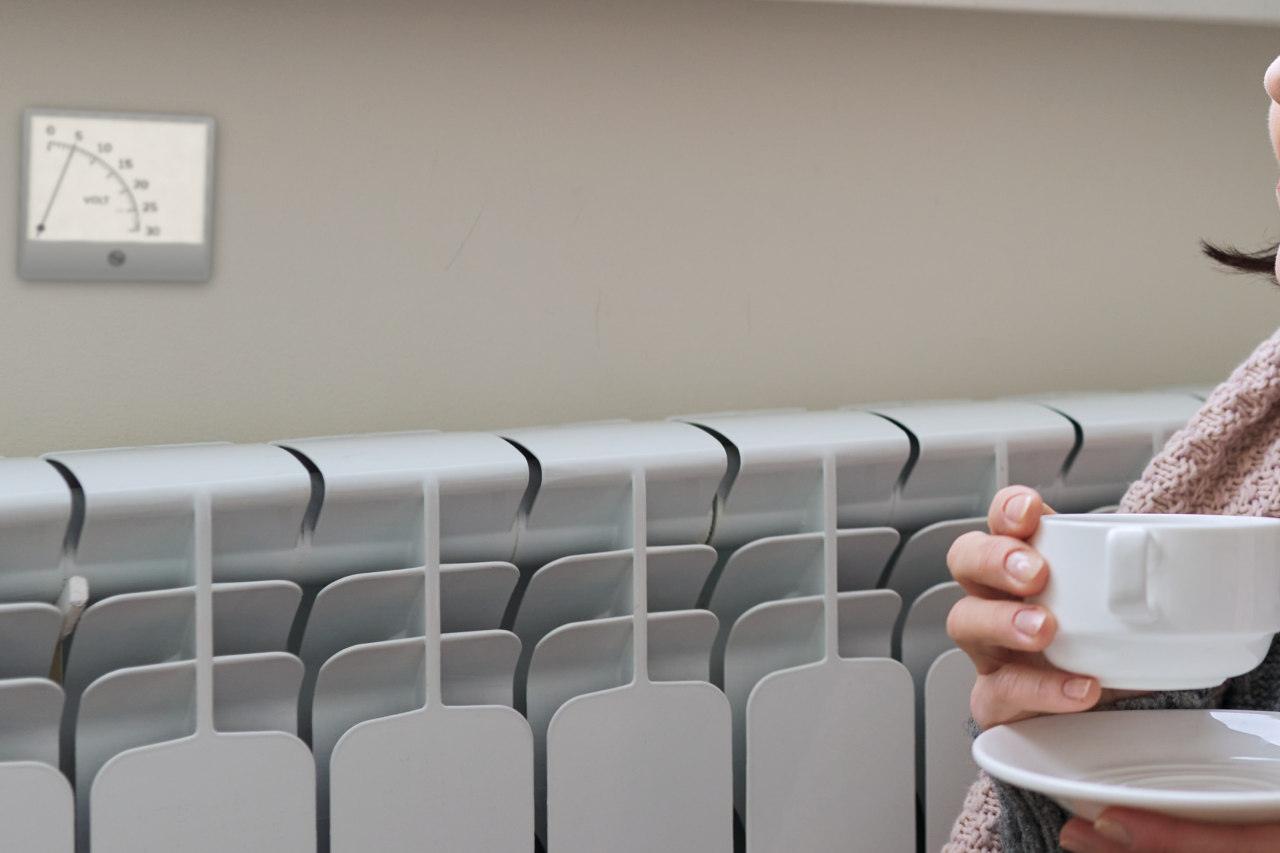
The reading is 5 V
